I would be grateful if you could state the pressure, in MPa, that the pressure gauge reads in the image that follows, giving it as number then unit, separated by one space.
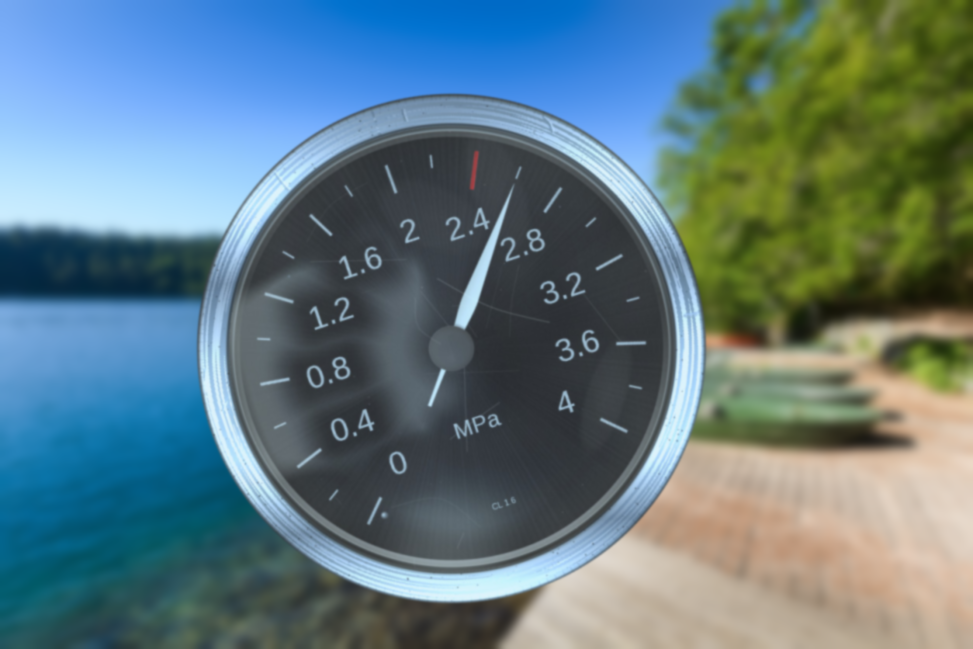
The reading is 2.6 MPa
